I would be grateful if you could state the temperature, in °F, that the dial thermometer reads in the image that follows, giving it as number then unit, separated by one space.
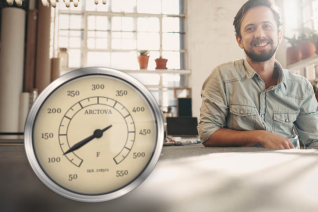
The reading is 100 °F
